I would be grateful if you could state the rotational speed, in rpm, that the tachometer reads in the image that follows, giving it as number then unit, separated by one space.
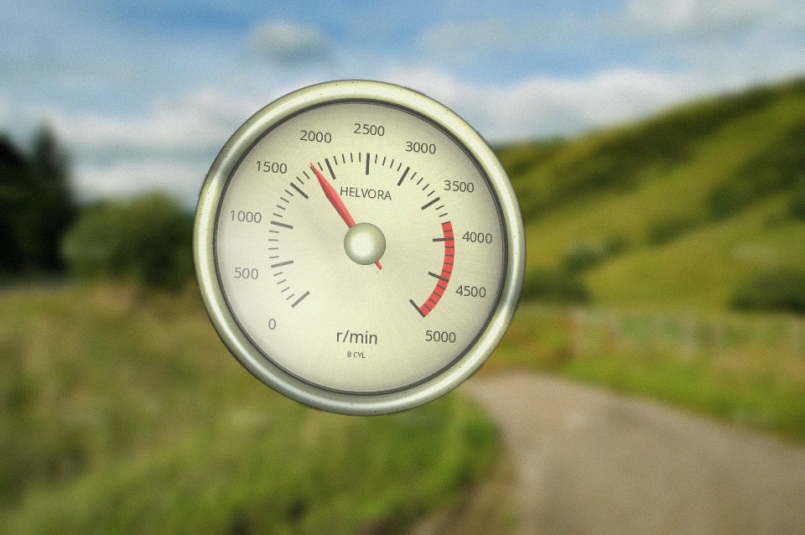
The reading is 1800 rpm
